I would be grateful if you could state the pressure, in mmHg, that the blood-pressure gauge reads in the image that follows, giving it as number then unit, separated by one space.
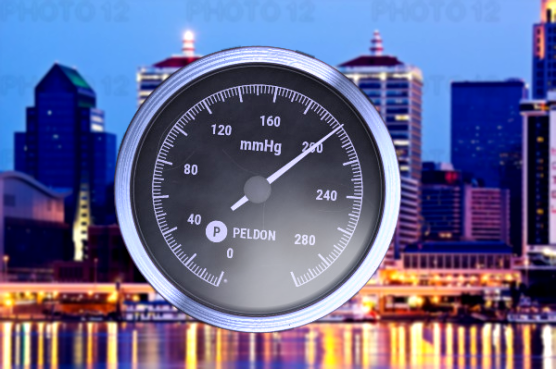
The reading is 200 mmHg
